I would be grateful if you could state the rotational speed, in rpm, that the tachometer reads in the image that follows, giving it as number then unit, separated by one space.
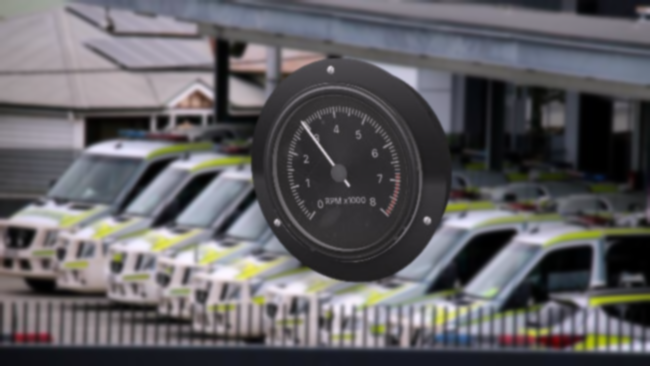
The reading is 3000 rpm
